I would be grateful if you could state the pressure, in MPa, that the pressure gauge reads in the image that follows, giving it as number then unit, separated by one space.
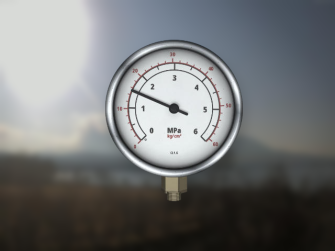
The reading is 1.5 MPa
